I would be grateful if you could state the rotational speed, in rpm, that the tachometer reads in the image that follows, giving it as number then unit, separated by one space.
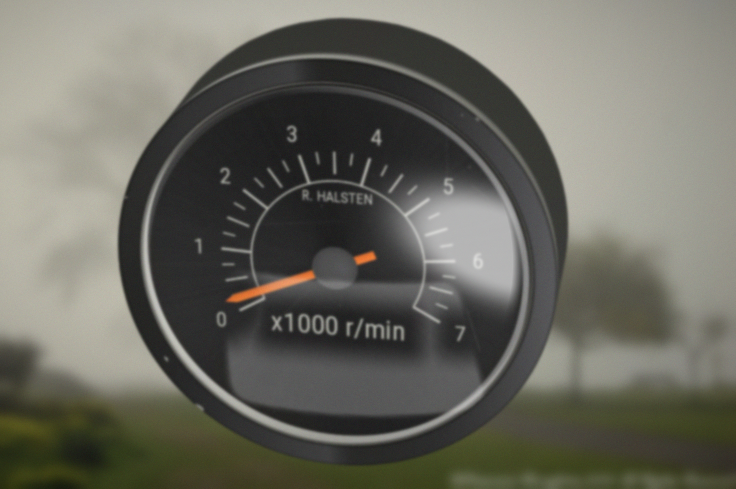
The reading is 250 rpm
